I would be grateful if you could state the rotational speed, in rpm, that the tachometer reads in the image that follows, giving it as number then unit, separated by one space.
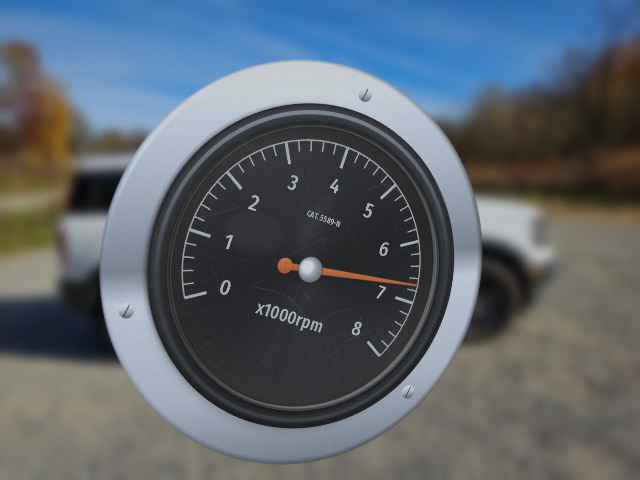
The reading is 6700 rpm
